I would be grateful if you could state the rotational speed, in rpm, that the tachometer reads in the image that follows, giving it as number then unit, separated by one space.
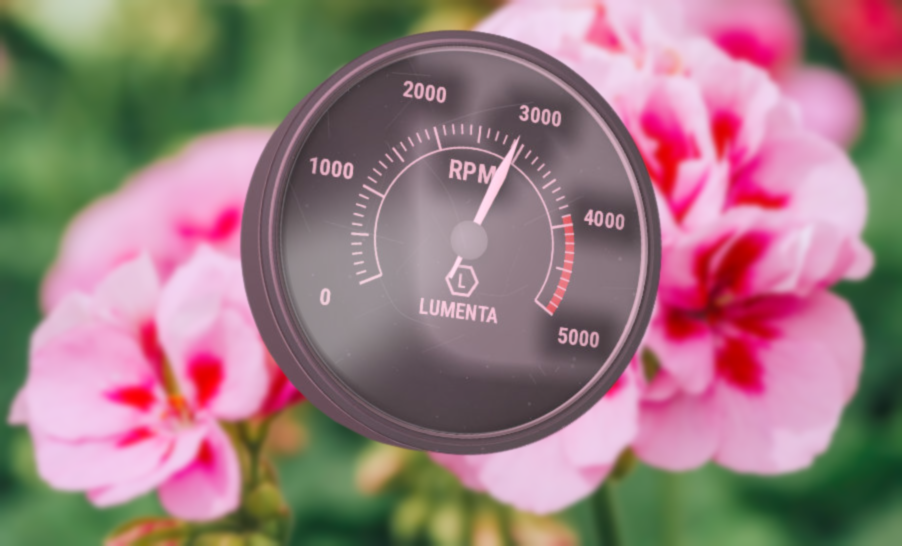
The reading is 2900 rpm
